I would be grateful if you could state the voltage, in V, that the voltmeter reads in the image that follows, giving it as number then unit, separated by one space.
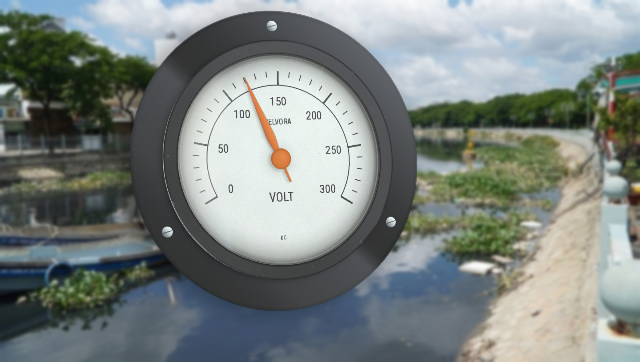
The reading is 120 V
